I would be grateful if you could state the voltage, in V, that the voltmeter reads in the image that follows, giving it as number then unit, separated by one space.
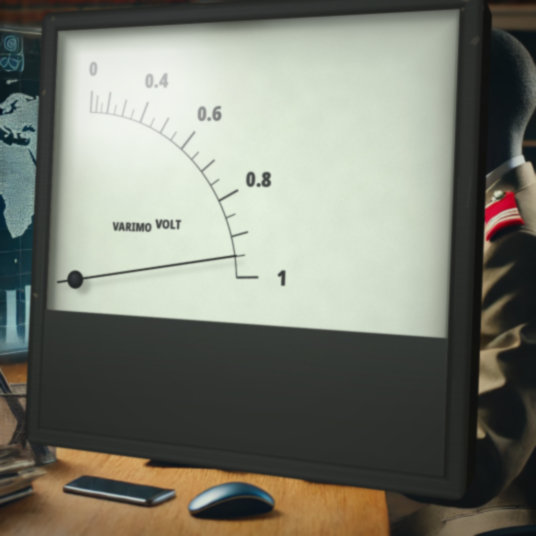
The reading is 0.95 V
